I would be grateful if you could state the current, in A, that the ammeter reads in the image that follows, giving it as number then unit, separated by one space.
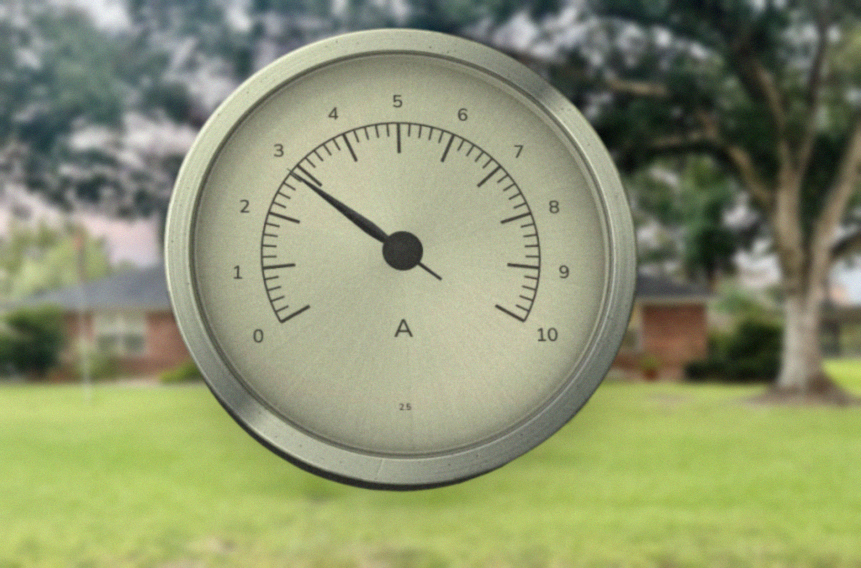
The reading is 2.8 A
